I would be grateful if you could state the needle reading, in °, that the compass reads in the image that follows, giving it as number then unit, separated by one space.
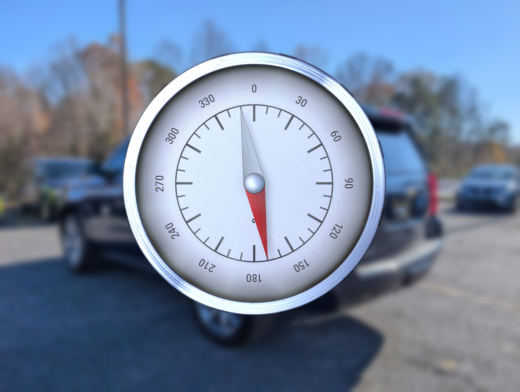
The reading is 170 °
